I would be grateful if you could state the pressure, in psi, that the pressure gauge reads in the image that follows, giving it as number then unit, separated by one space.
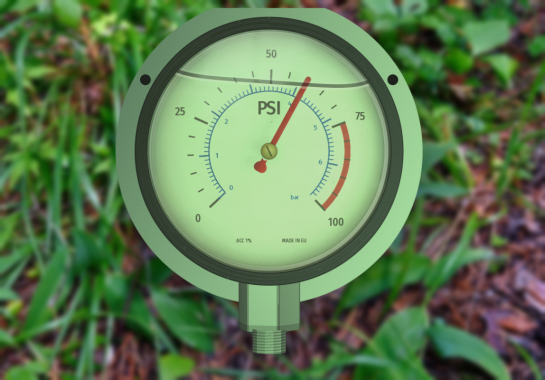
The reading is 60 psi
